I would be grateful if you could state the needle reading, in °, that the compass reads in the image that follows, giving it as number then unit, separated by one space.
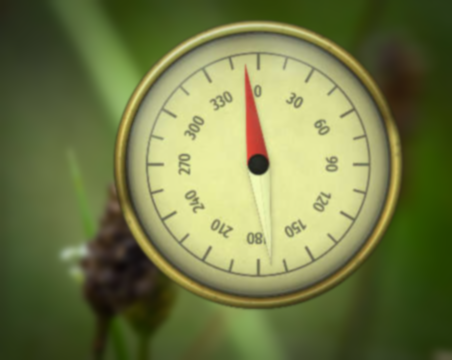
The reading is 352.5 °
